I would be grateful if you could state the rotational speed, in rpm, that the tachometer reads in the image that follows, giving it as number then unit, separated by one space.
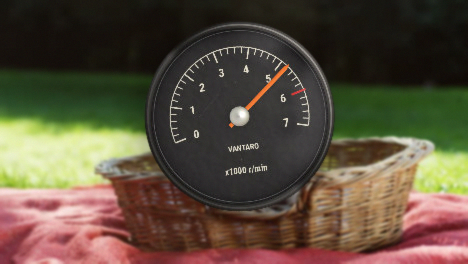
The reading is 5200 rpm
